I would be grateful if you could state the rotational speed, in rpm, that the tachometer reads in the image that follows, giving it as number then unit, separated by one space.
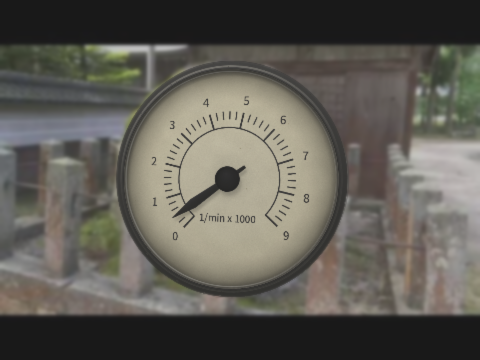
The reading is 400 rpm
